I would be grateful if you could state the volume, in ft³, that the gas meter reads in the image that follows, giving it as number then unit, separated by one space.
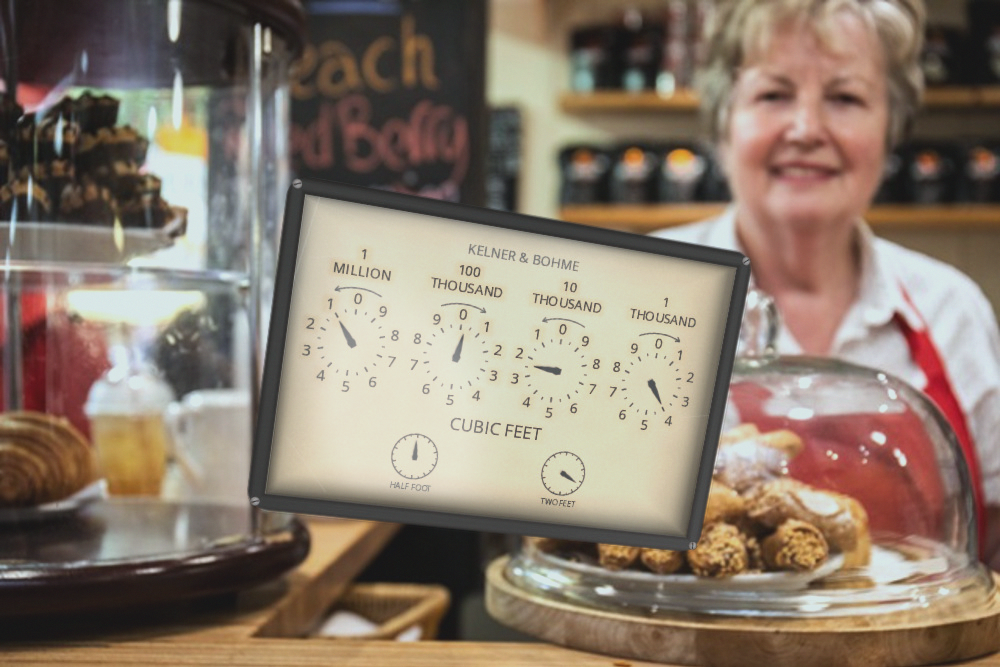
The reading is 102400 ft³
